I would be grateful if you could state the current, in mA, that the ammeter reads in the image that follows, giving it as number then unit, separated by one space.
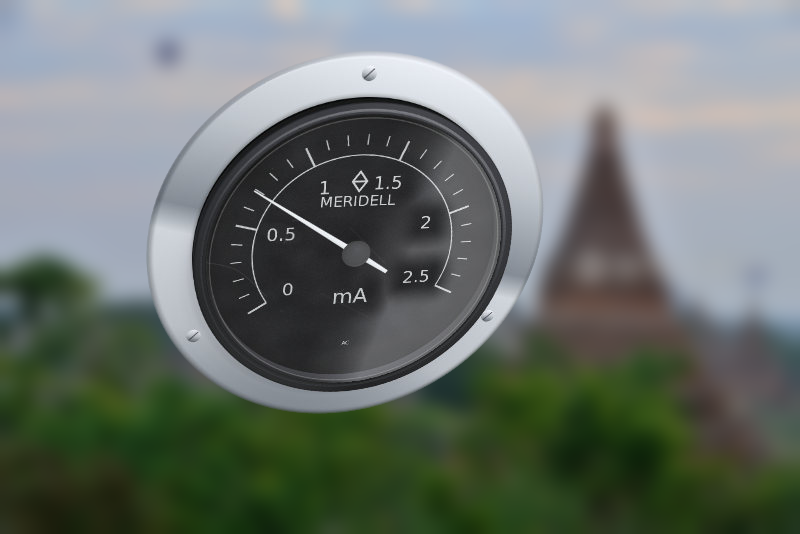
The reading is 0.7 mA
